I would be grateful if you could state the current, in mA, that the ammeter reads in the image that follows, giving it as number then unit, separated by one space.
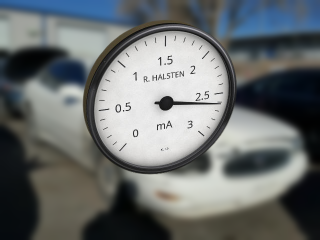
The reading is 2.6 mA
